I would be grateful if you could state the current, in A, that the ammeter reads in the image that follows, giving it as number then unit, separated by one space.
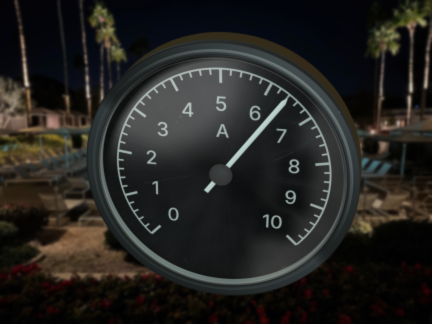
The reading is 6.4 A
